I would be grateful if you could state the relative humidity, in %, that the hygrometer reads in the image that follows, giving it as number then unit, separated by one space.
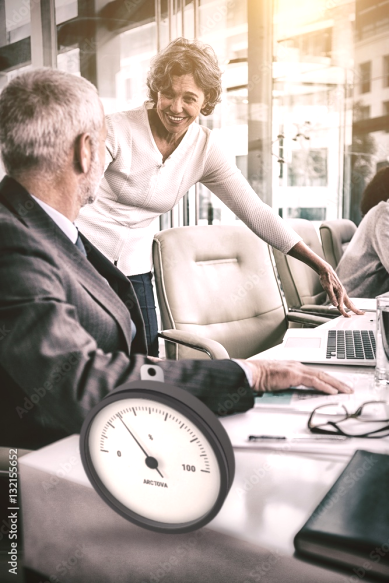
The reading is 30 %
